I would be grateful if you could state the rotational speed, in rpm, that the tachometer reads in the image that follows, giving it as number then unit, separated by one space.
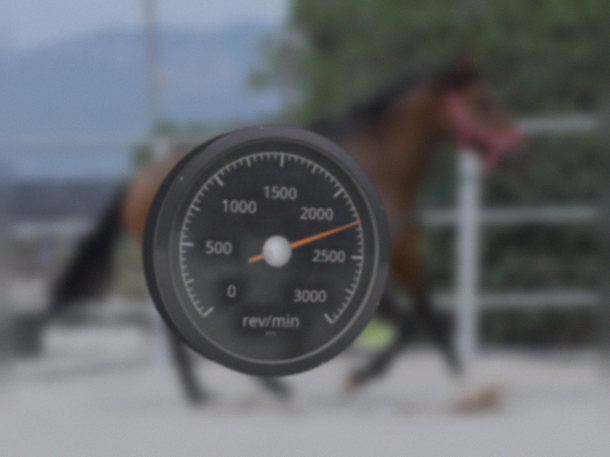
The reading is 2250 rpm
